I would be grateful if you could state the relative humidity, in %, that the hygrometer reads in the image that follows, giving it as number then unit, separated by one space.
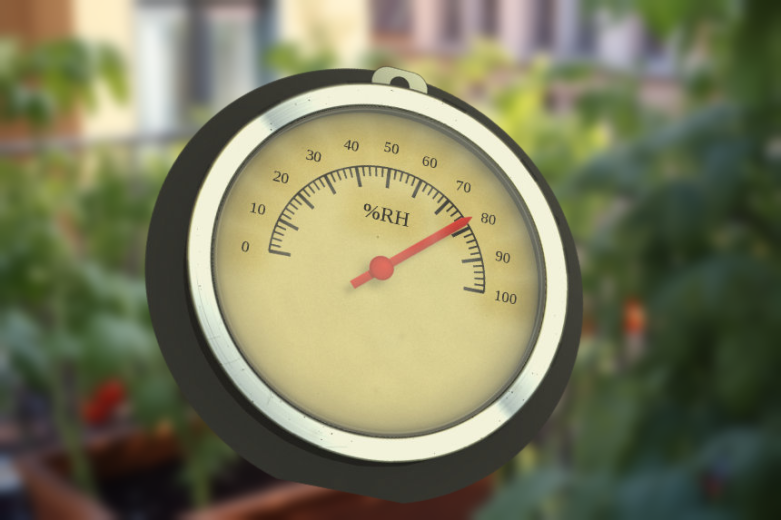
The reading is 78 %
